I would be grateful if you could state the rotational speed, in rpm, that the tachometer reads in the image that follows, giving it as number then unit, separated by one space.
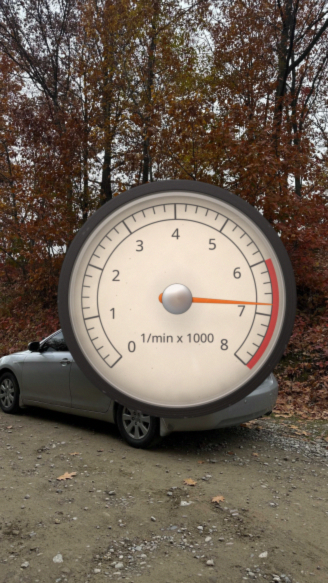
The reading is 6800 rpm
